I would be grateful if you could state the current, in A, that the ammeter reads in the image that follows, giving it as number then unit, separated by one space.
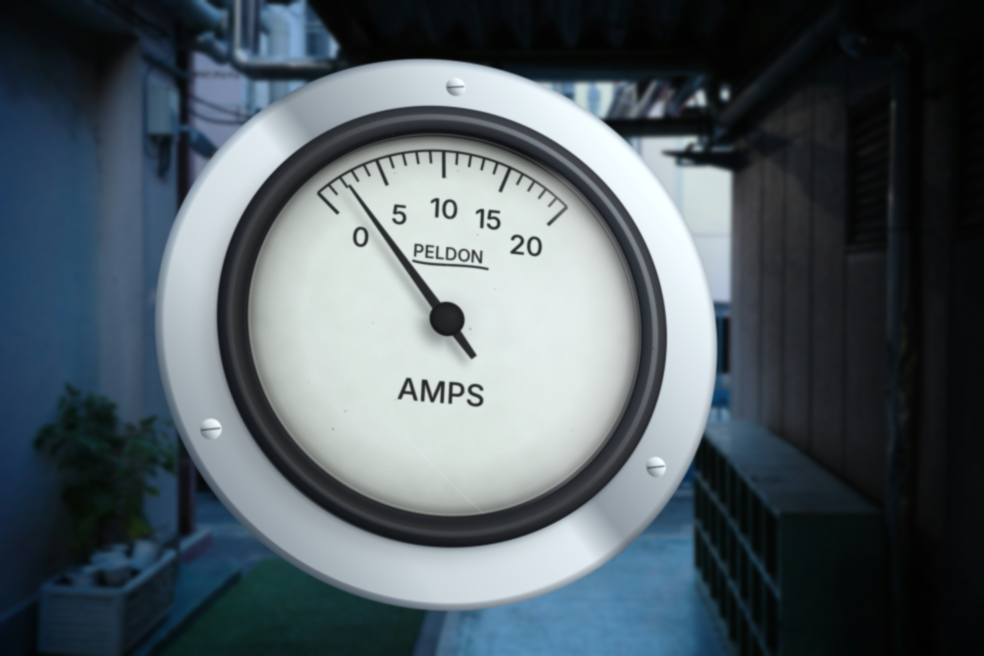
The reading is 2 A
